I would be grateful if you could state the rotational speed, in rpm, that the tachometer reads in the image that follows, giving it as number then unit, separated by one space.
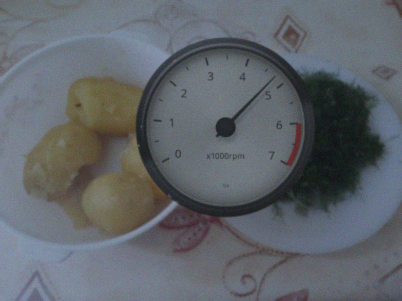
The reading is 4750 rpm
